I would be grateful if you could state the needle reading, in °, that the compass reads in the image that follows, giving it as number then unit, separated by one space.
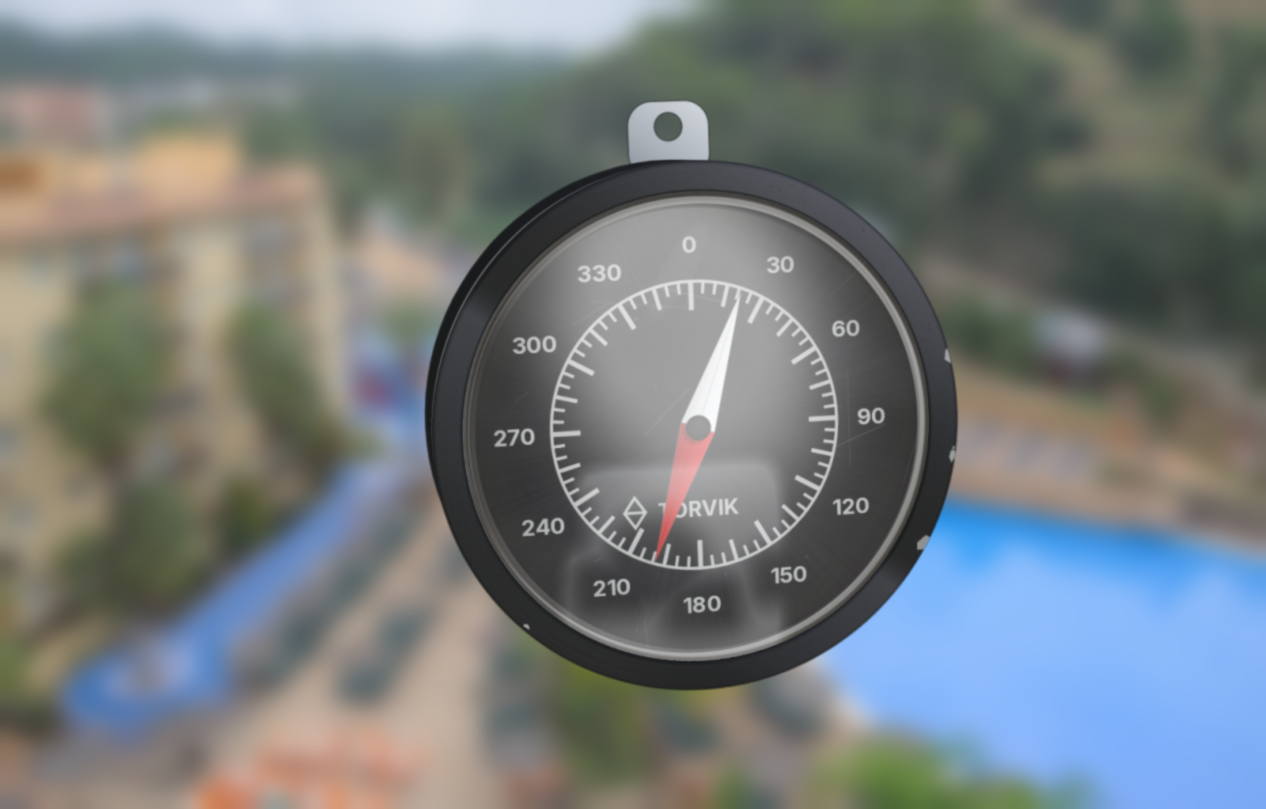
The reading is 200 °
